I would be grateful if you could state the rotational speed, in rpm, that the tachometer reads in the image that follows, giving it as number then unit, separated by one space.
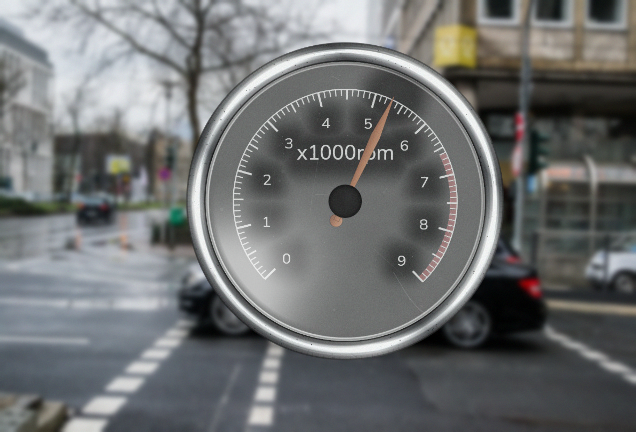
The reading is 5300 rpm
